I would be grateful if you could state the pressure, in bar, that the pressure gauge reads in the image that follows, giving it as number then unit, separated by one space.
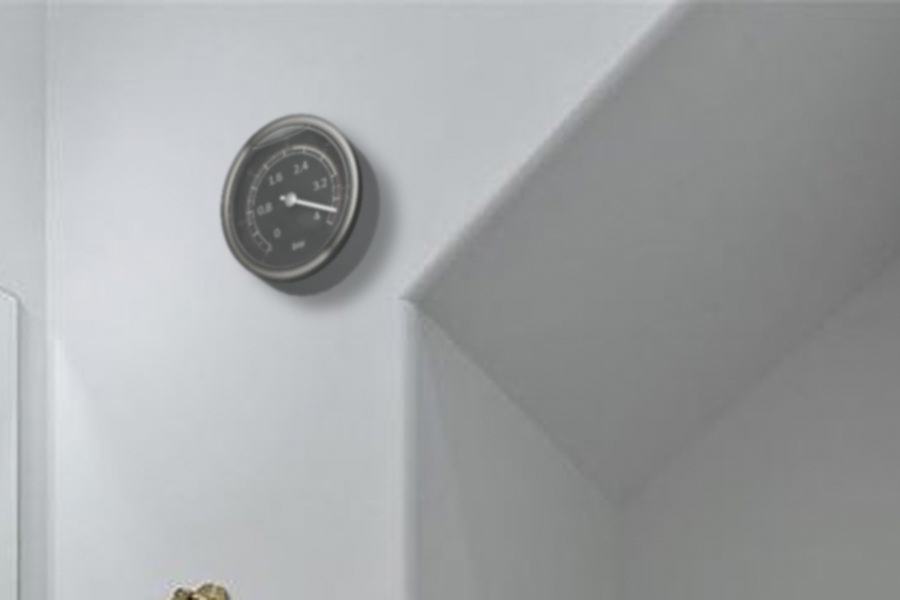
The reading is 3.8 bar
